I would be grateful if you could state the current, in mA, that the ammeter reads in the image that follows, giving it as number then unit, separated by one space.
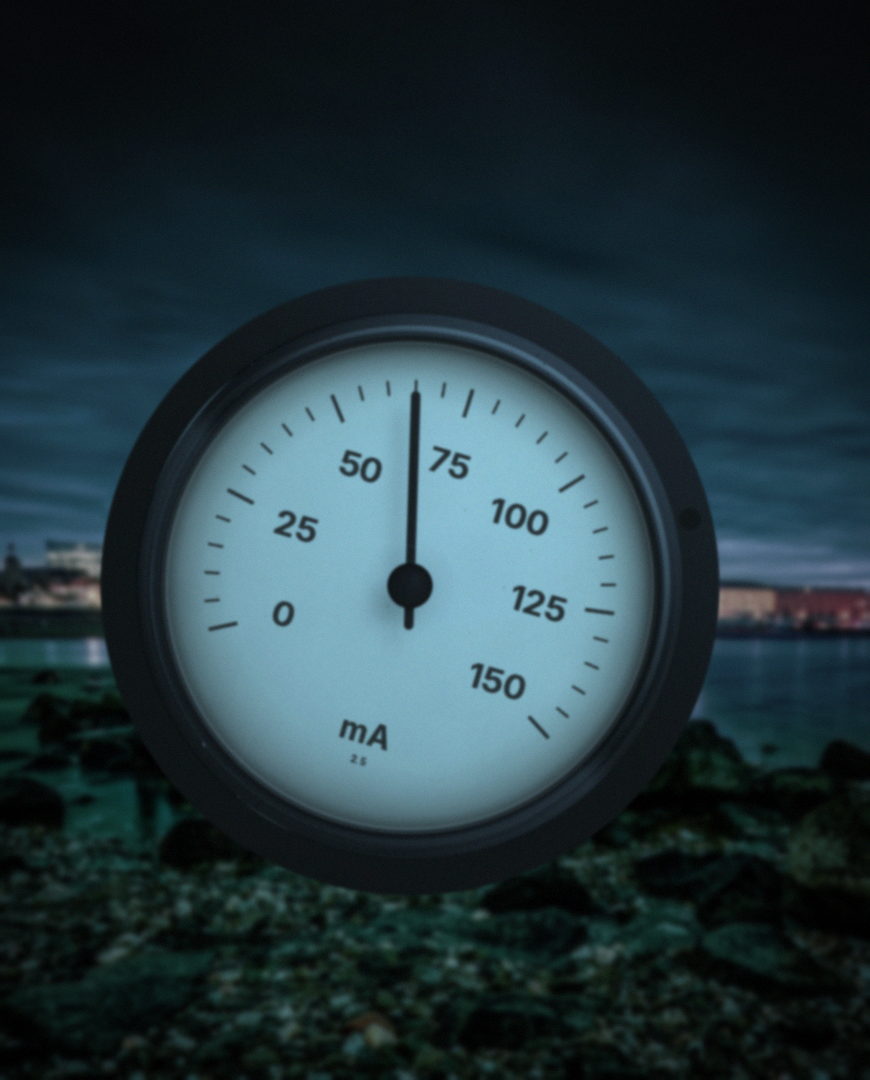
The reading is 65 mA
